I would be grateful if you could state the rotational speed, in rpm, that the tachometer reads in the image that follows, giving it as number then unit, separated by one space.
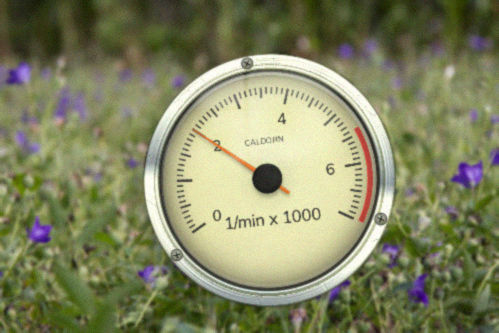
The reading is 2000 rpm
